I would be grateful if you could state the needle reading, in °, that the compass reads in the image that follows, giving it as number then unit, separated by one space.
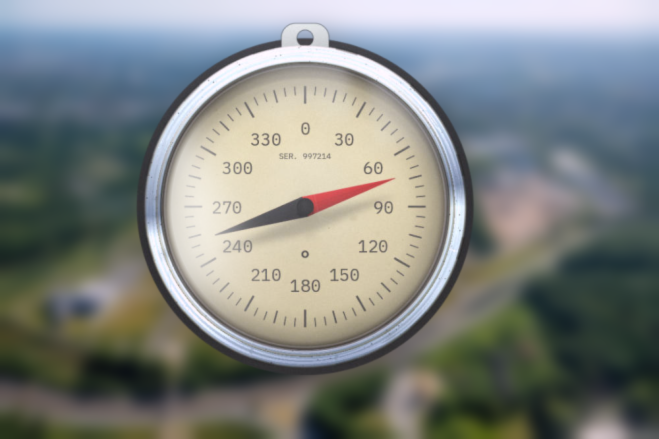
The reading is 72.5 °
